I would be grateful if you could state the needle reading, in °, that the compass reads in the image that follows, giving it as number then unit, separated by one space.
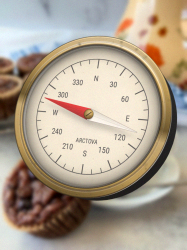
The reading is 285 °
